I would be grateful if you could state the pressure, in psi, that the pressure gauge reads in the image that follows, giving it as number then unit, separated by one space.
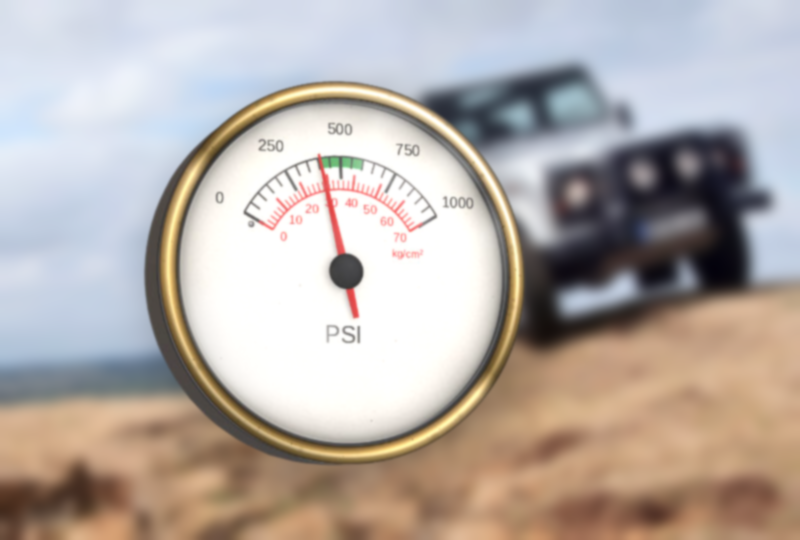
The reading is 400 psi
